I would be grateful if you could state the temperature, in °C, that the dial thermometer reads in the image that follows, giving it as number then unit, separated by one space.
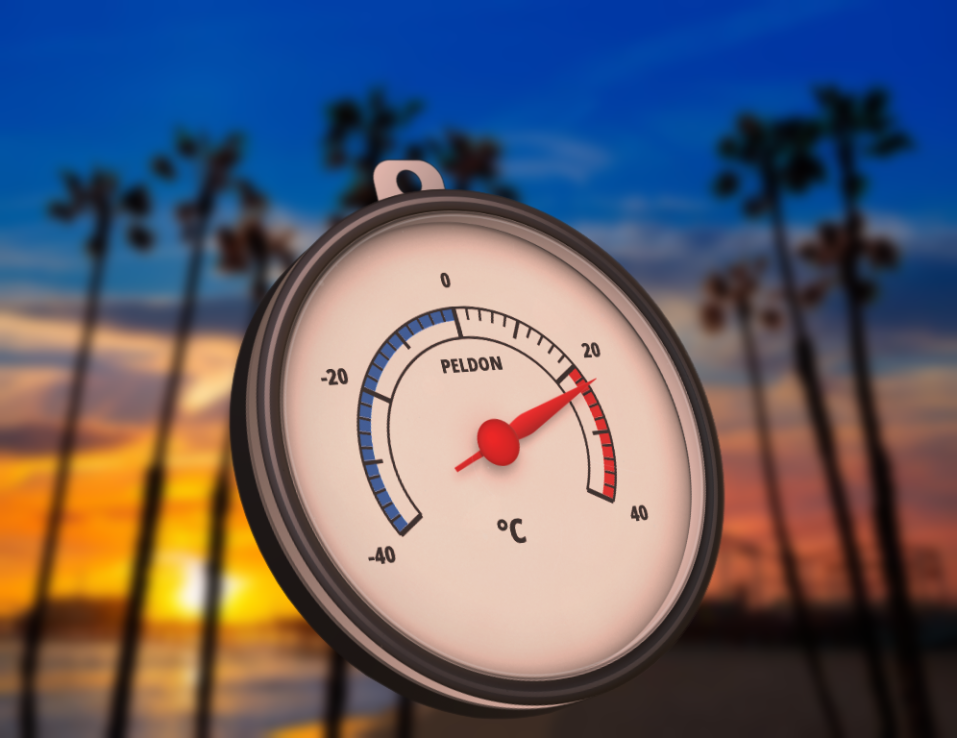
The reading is 23 °C
